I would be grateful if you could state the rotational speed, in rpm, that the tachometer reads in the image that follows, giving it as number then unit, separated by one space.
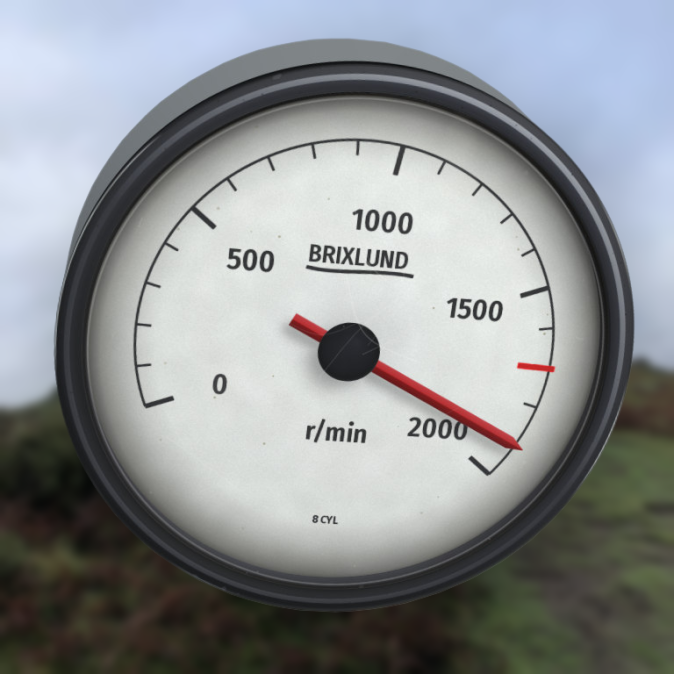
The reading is 1900 rpm
